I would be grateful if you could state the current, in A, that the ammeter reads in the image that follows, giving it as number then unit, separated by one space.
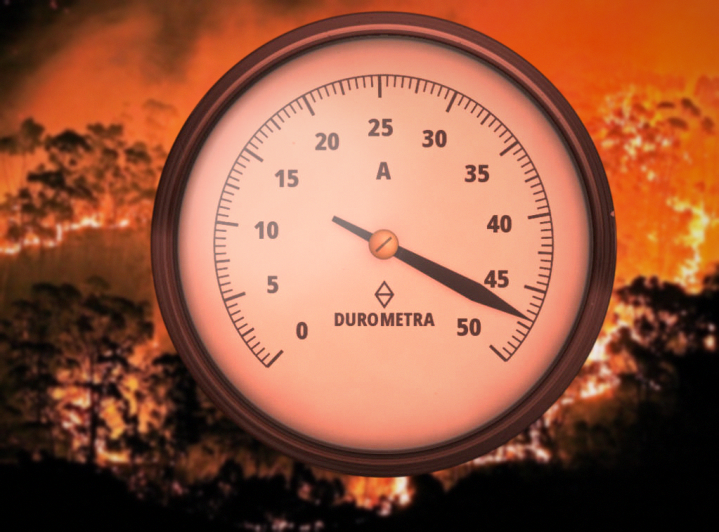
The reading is 47 A
